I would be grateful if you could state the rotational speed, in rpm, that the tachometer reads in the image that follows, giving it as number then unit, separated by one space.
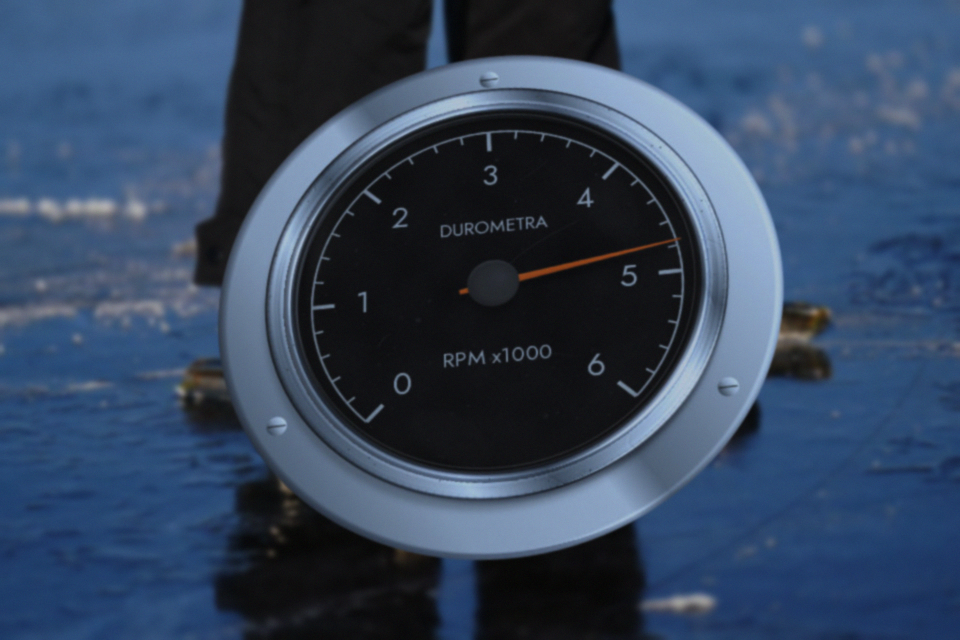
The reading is 4800 rpm
